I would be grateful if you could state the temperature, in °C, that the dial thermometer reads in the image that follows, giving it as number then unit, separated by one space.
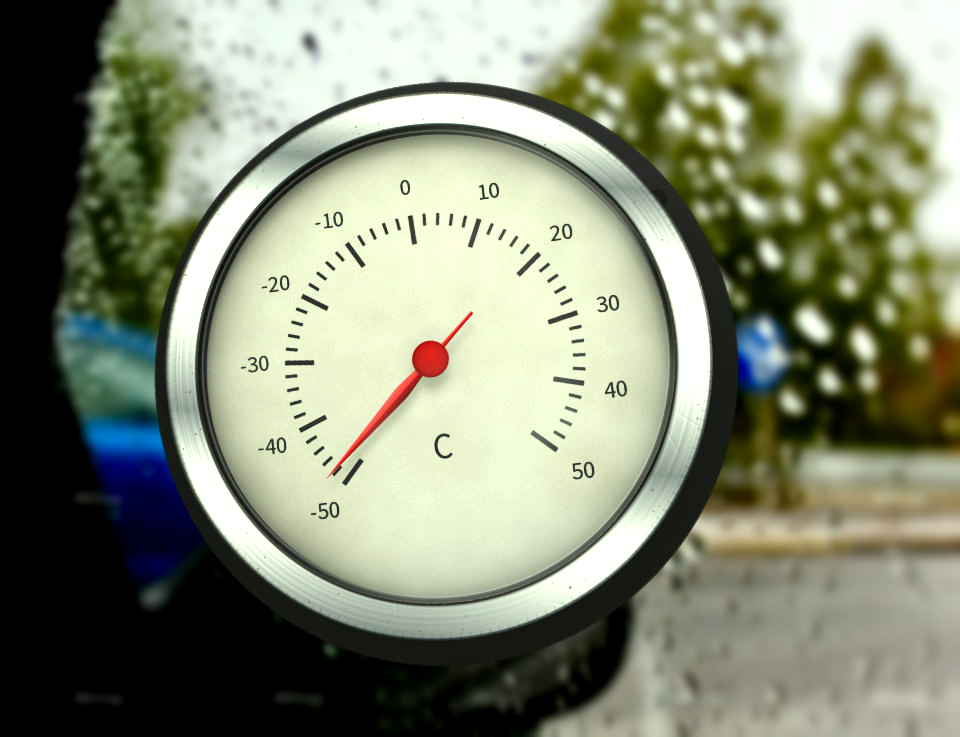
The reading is -48 °C
